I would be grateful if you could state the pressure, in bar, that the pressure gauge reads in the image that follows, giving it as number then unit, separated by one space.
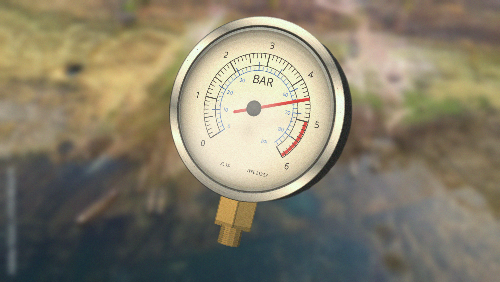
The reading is 4.5 bar
